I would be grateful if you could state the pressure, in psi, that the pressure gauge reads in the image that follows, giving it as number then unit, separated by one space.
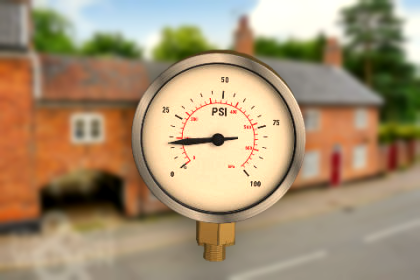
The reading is 12.5 psi
